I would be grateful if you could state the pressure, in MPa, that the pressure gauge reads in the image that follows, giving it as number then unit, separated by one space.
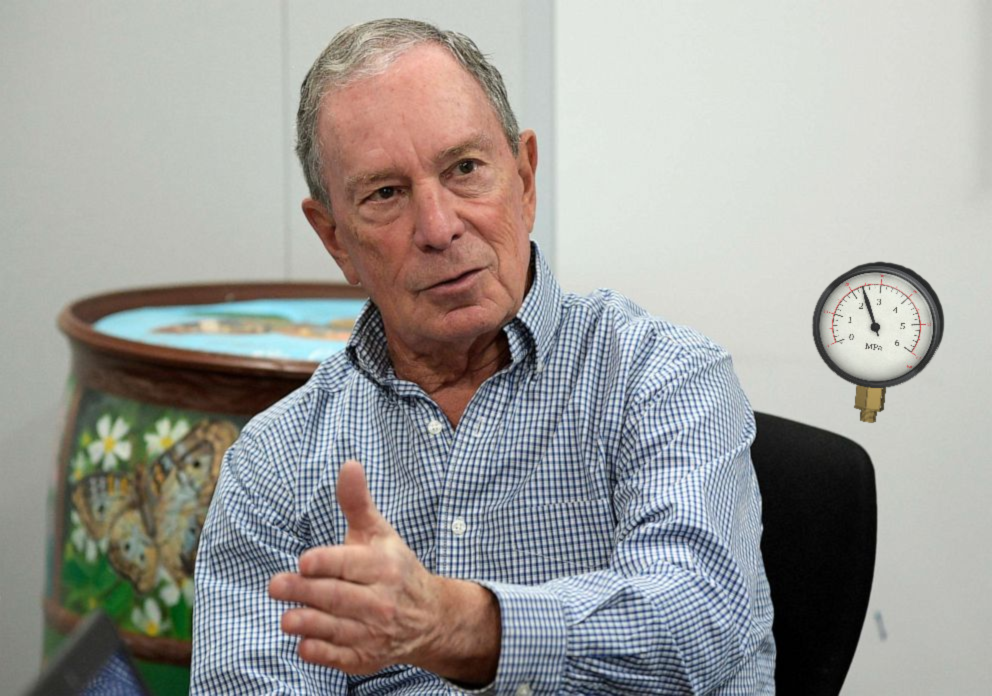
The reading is 2.4 MPa
